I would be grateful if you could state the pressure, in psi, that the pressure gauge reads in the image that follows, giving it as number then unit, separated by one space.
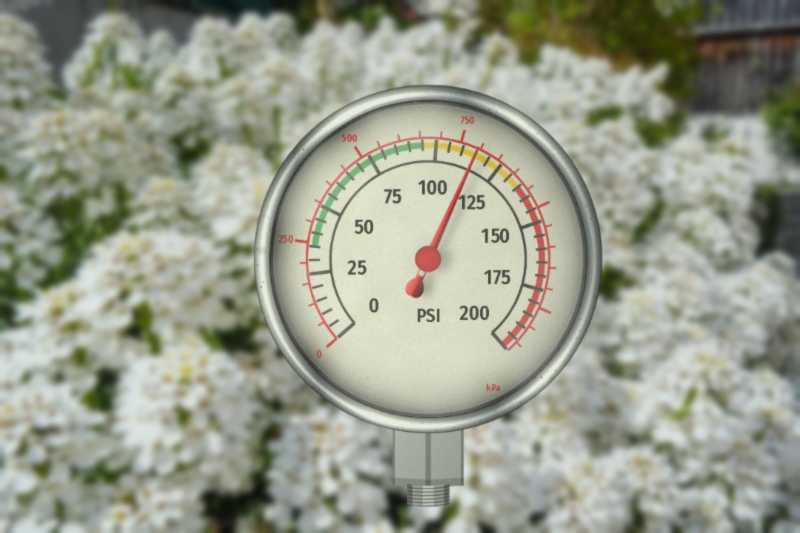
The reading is 115 psi
